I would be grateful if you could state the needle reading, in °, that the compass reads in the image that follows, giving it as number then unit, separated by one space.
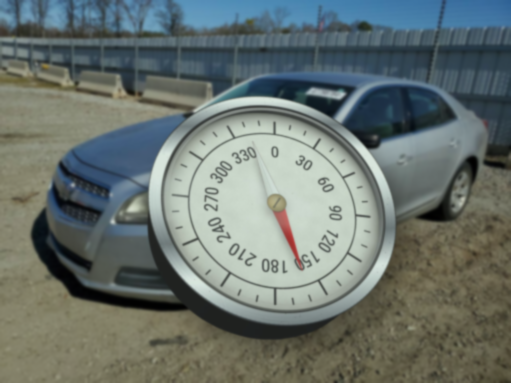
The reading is 160 °
